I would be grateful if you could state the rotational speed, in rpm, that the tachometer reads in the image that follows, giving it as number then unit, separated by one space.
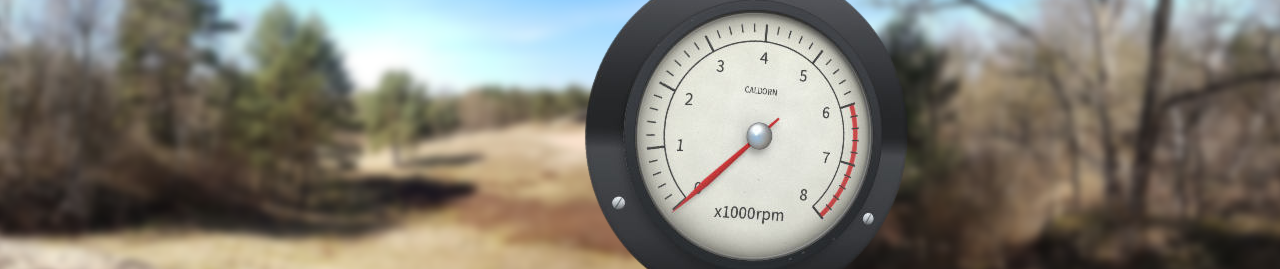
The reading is 0 rpm
